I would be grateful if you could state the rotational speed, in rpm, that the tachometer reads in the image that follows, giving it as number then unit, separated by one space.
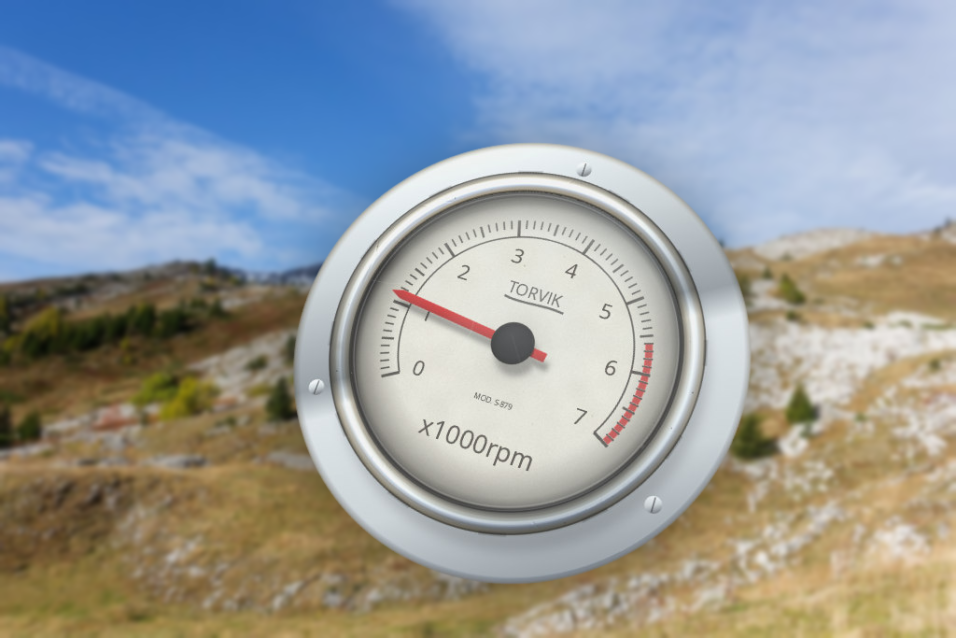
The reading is 1100 rpm
